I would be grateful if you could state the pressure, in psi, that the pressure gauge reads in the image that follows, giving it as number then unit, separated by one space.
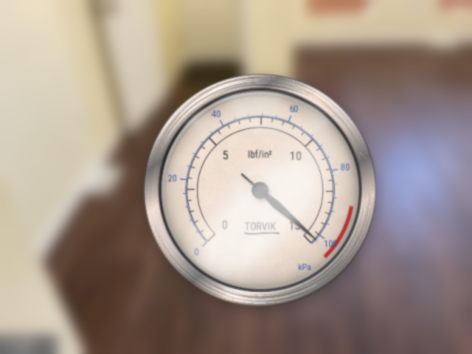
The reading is 14.75 psi
